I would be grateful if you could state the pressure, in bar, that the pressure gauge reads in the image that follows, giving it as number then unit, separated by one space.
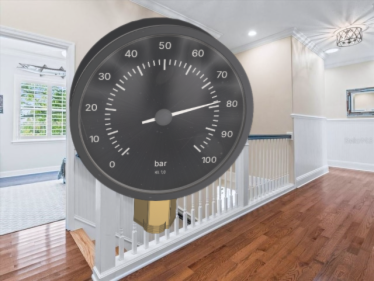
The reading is 78 bar
